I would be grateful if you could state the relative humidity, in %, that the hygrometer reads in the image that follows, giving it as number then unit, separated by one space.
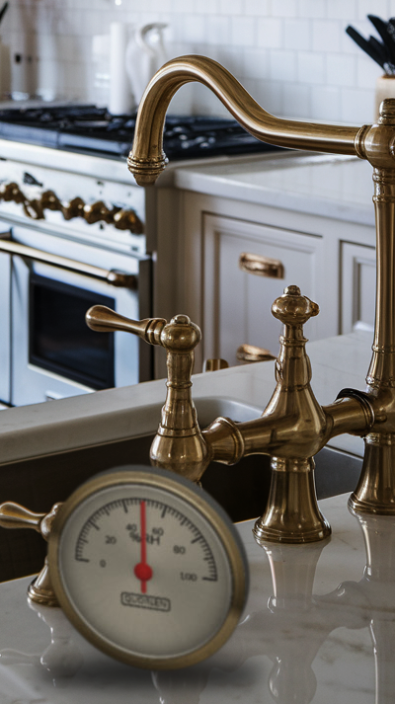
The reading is 50 %
